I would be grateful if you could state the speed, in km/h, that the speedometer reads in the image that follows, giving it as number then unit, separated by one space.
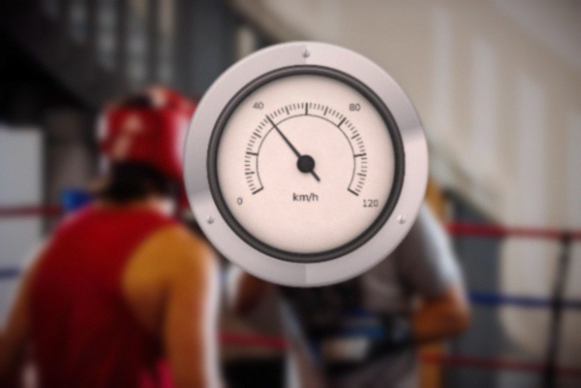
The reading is 40 km/h
